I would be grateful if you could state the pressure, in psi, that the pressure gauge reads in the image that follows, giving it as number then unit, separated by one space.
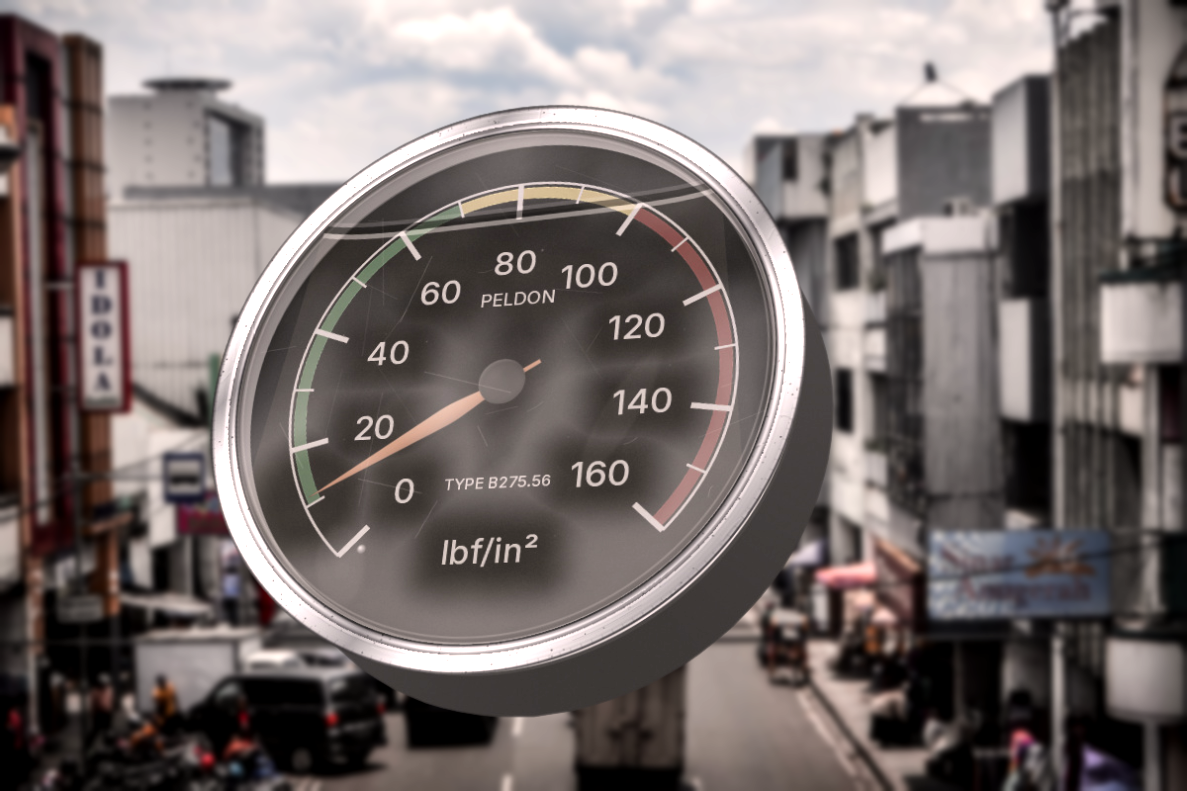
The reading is 10 psi
